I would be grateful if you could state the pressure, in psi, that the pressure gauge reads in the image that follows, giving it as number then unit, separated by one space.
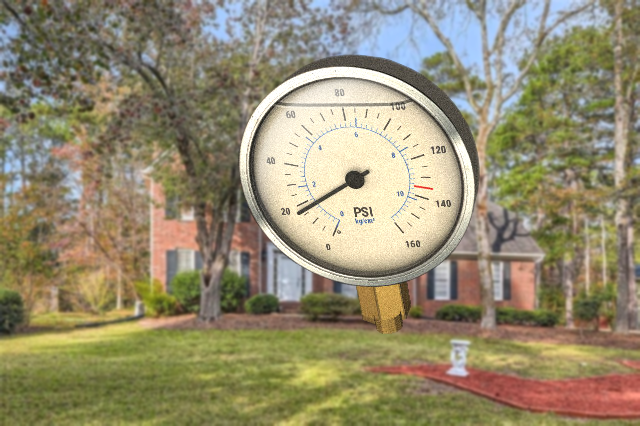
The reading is 17.5 psi
